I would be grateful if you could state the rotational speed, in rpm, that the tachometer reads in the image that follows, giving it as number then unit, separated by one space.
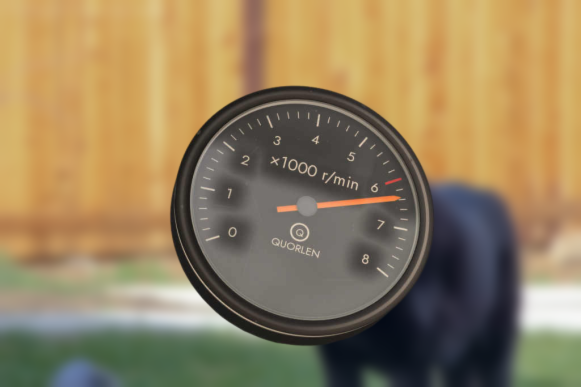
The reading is 6400 rpm
